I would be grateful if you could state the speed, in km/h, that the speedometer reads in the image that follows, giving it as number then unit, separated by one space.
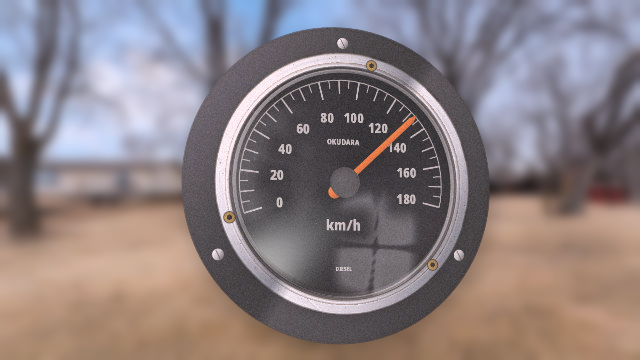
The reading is 132.5 km/h
